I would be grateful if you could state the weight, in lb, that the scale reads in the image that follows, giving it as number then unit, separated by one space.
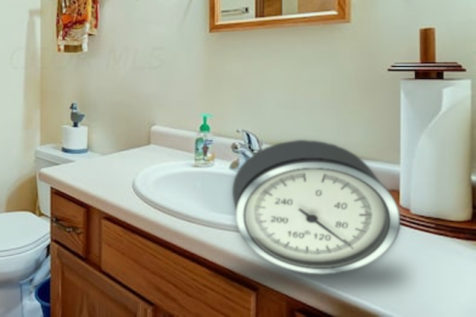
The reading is 100 lb
